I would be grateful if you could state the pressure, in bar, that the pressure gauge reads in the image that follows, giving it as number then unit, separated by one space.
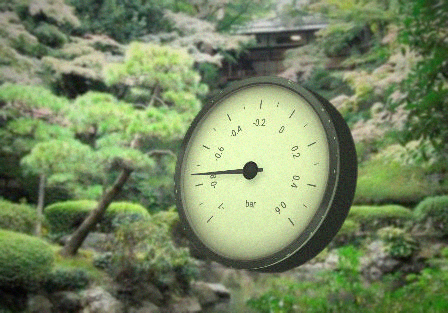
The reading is -0.75 bar
